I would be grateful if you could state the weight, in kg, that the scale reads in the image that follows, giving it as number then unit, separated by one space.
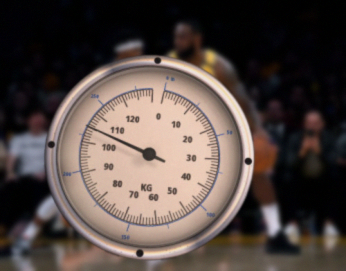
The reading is 105 kg
